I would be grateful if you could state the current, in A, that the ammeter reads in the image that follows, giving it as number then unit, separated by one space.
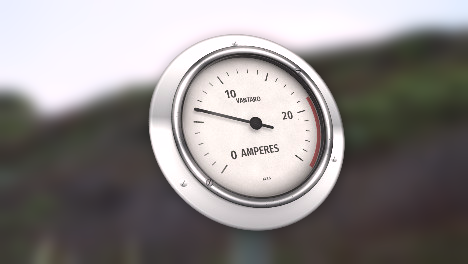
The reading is 6 A
